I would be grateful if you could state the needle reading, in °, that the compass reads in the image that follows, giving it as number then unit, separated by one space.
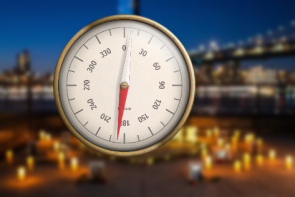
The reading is 187.5 °
